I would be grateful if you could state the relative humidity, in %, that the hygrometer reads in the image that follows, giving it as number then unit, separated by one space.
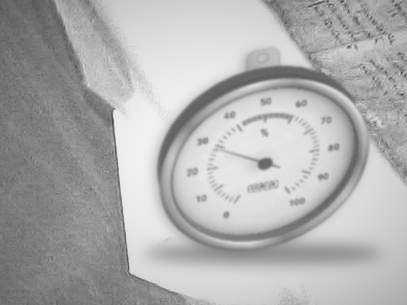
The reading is 30 %
